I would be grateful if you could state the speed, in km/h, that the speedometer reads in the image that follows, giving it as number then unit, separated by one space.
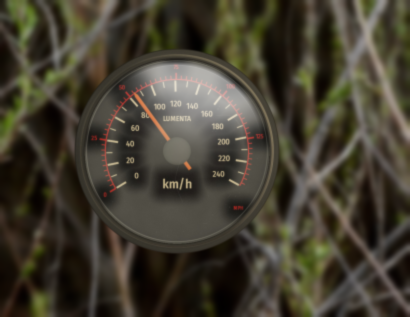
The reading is 85 km/h
